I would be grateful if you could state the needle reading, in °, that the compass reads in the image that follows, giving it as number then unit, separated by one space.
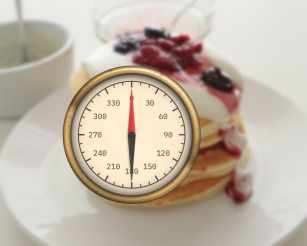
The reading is 0 °
